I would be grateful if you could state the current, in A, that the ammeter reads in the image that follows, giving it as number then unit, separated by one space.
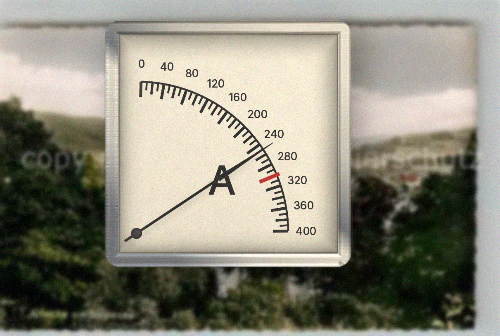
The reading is 250 A
